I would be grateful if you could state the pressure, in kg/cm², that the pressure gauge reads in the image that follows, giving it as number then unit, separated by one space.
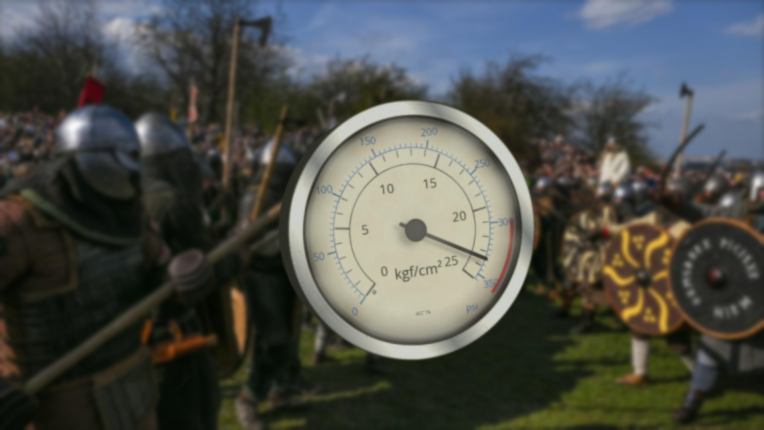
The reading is 23.5 kg/cm²
